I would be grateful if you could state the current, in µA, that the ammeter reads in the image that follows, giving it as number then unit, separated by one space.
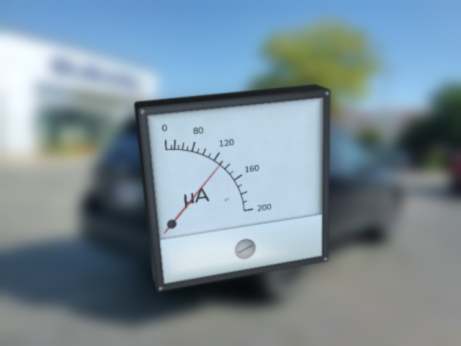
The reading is 130 µA
